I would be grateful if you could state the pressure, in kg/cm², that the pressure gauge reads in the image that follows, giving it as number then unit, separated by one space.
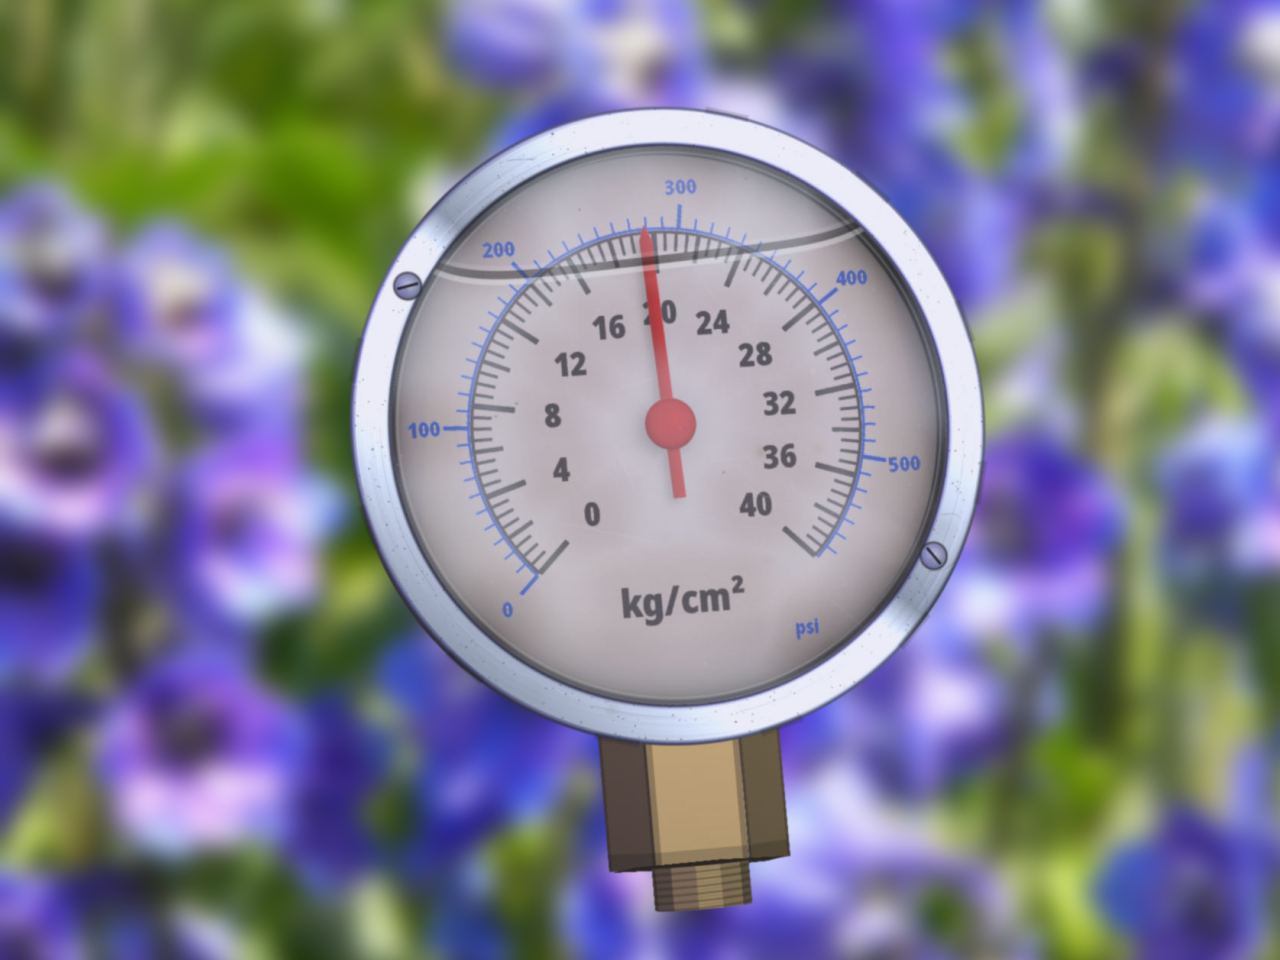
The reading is 19.5 kg/cm²
